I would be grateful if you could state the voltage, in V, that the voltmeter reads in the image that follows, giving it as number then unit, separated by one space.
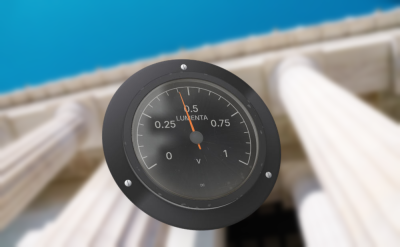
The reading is 0.45 V
